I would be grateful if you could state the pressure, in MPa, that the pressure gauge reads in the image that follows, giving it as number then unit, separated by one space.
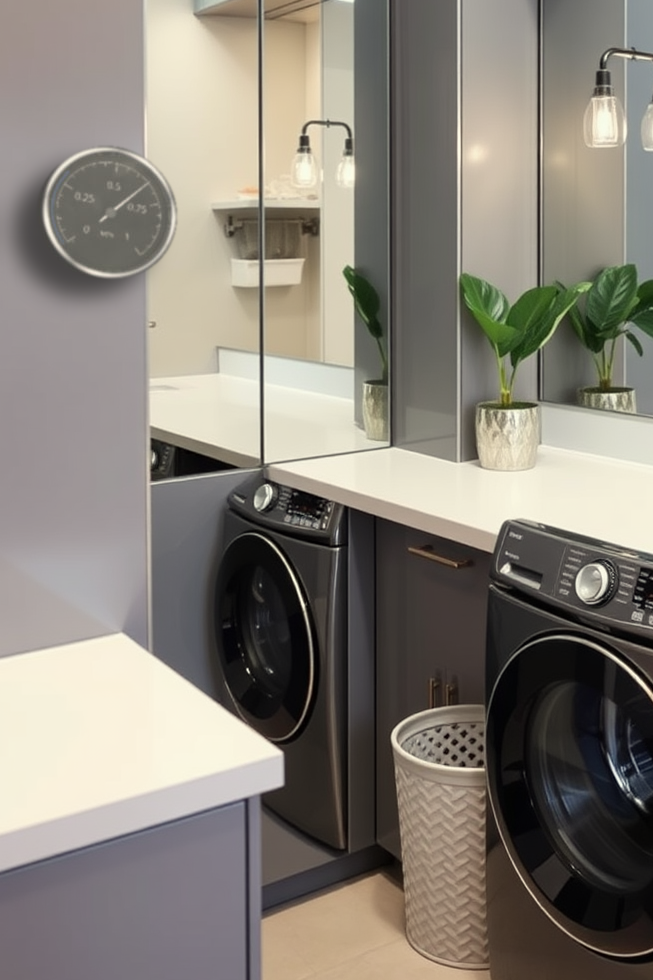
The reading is 0.65 MPa
